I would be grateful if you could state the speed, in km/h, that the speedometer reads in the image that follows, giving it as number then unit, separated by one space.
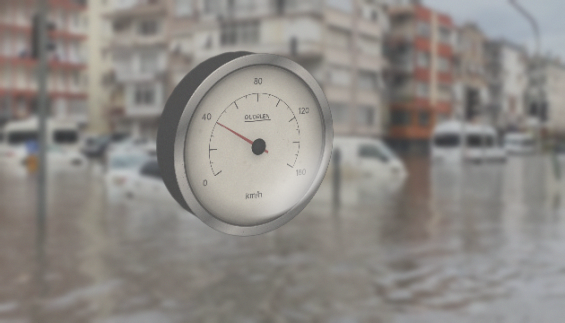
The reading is 40 km/h
